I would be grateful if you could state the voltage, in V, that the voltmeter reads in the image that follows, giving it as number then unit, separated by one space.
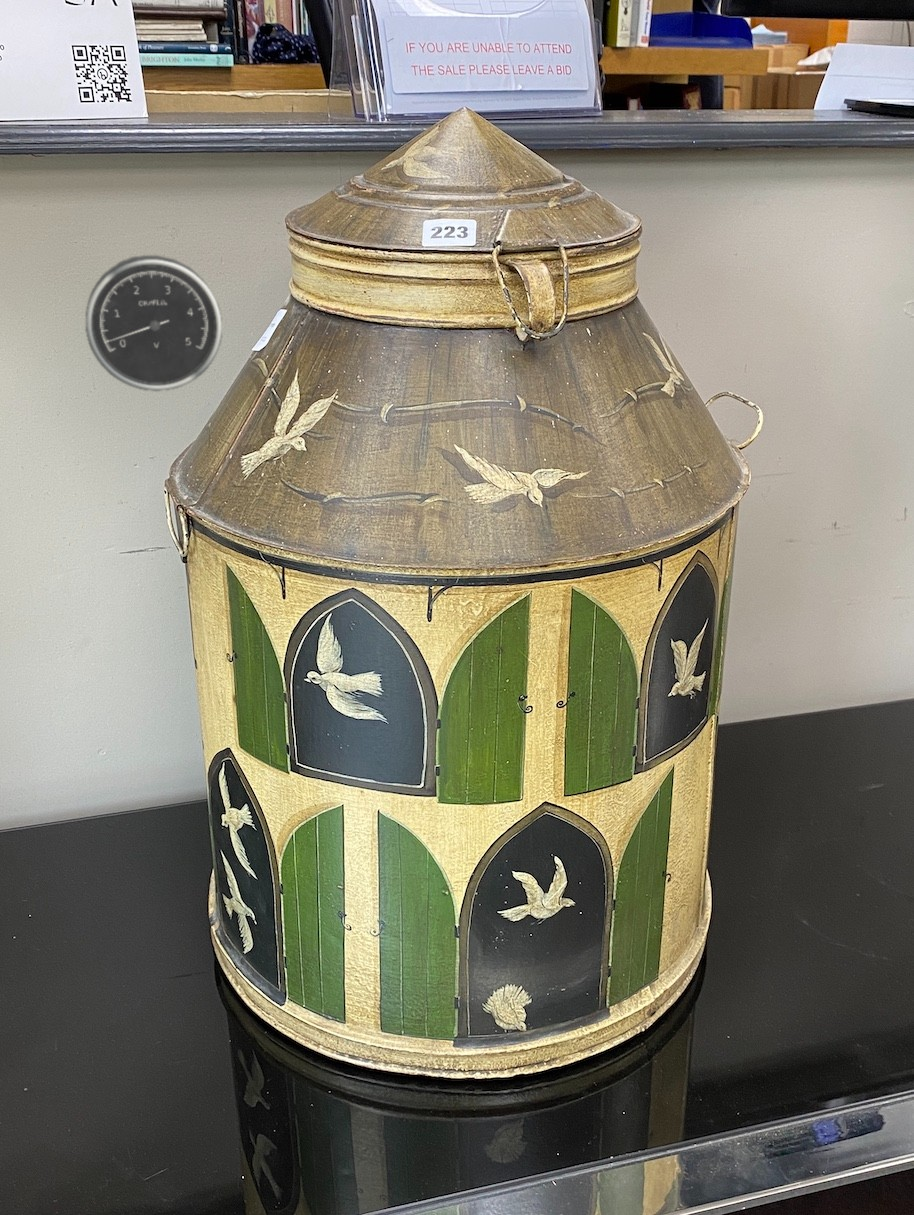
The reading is 0.25 V
